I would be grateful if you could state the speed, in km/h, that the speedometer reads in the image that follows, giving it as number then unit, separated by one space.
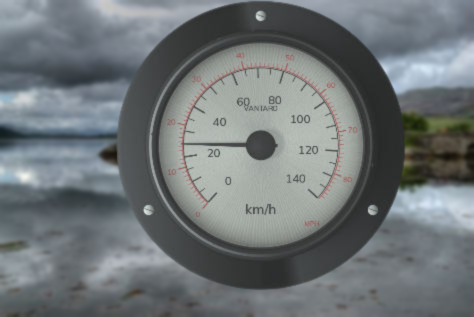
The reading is 25 km/h
